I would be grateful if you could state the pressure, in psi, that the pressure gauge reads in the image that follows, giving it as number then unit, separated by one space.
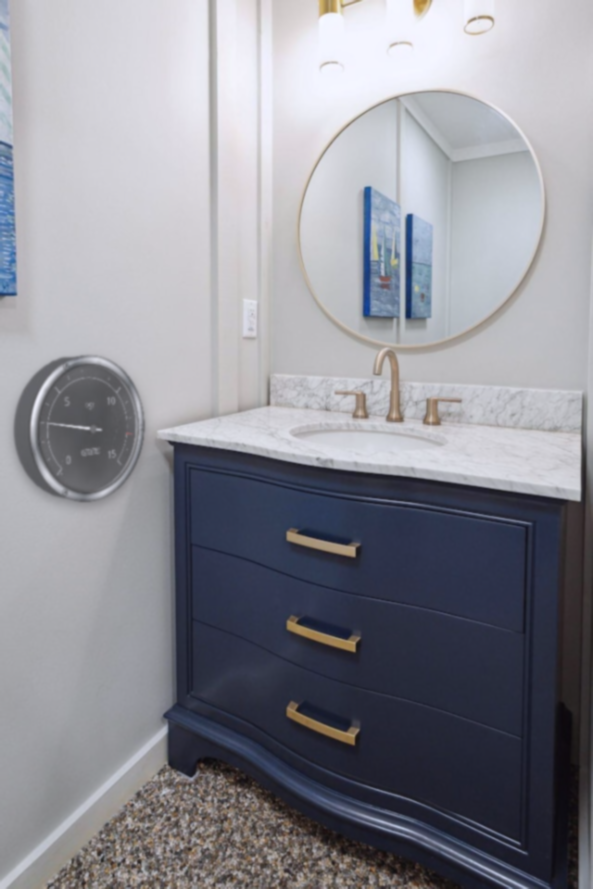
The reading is 3 psi
